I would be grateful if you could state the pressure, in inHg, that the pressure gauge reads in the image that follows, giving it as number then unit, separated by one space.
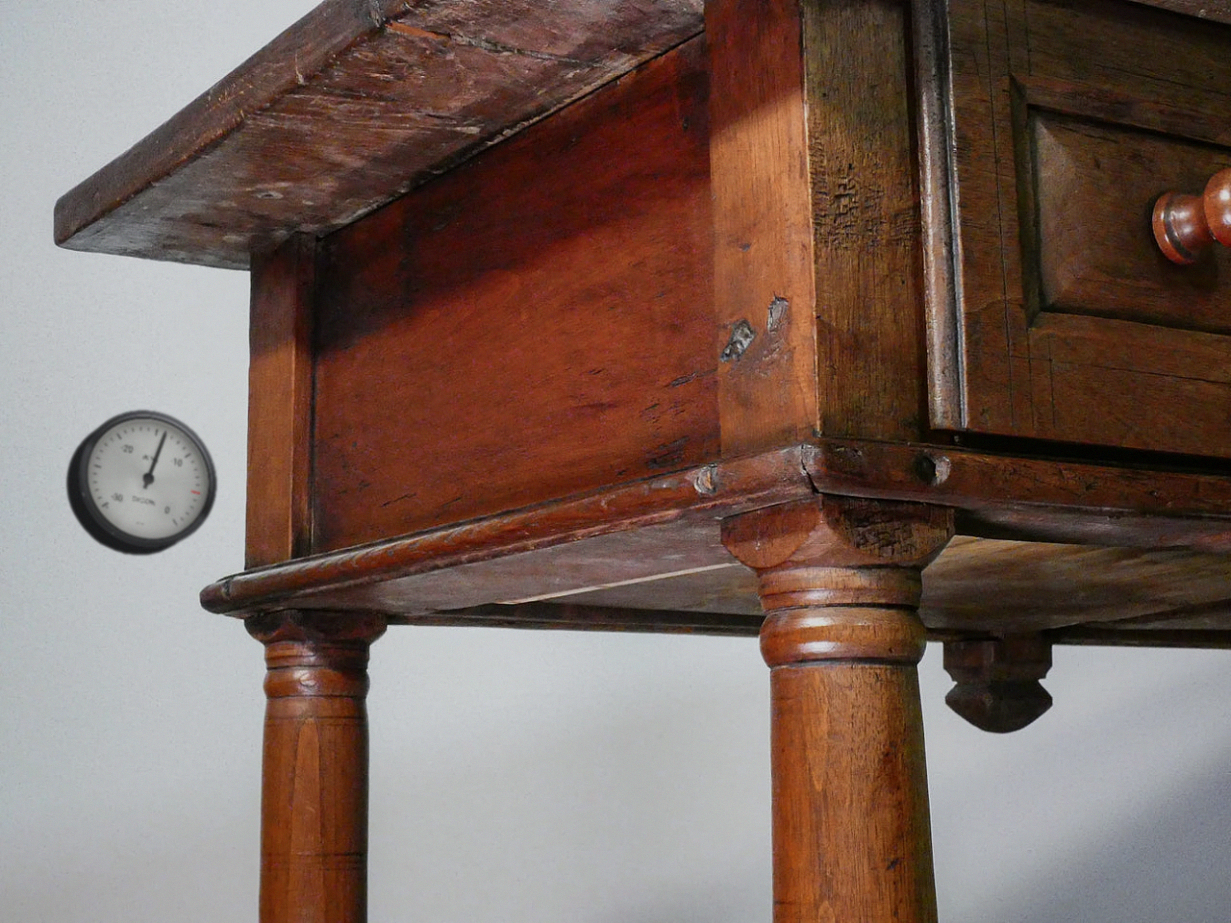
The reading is -14 inHg
